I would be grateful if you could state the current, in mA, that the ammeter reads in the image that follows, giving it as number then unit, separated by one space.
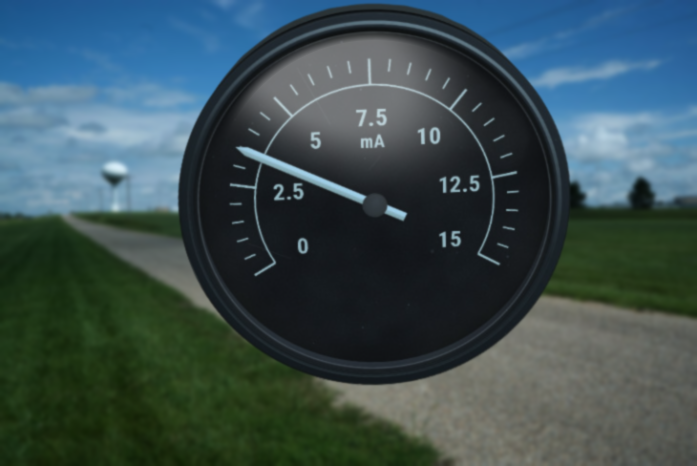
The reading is 3.5 mA
